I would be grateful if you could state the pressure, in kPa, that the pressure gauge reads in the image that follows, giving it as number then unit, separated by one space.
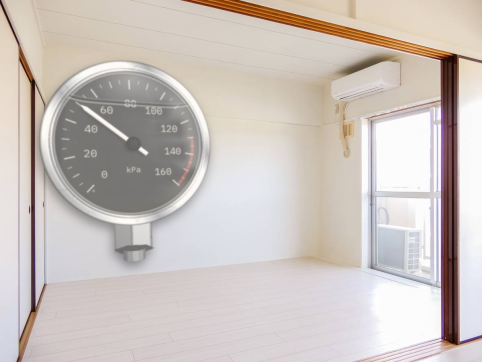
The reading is 50 kPa
